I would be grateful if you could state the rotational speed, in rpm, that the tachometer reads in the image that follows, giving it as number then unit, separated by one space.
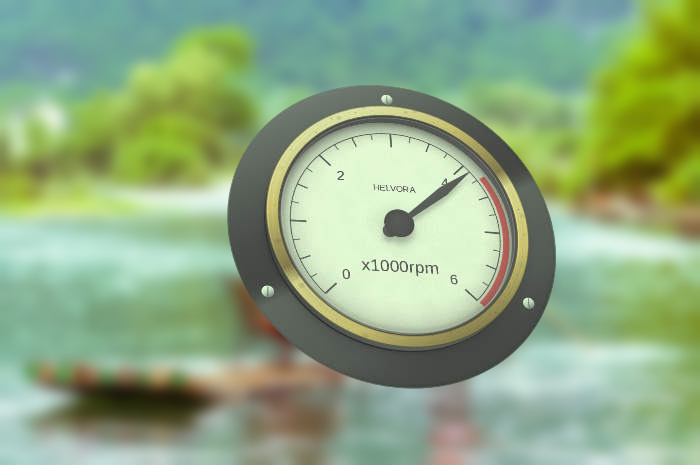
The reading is 4125 rpm
